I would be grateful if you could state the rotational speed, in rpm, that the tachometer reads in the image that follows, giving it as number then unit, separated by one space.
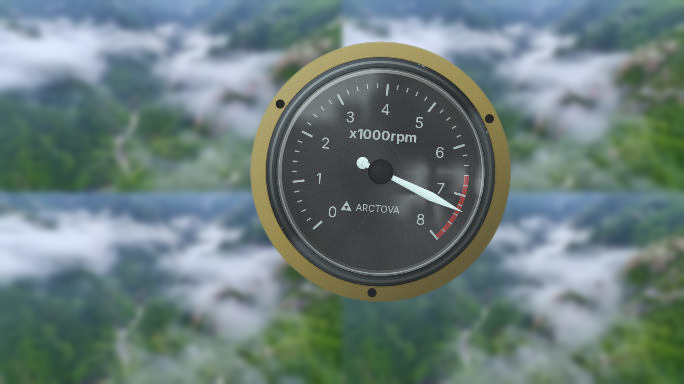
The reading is 7300 rpm
